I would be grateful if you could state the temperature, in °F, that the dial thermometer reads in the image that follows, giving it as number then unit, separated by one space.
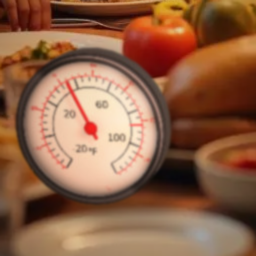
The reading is 36 °F
